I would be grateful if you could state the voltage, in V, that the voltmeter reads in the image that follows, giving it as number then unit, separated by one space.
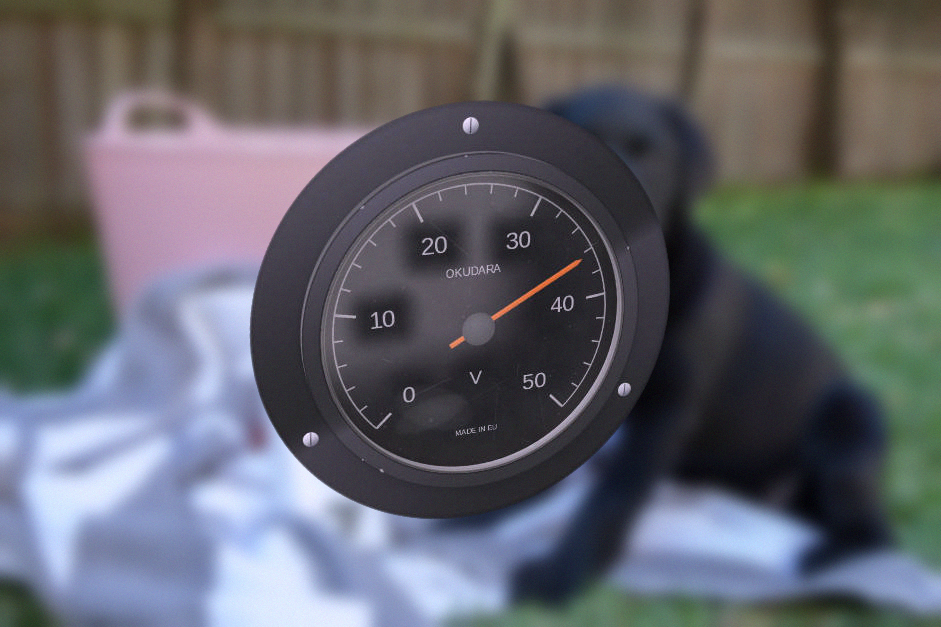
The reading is 36 V
